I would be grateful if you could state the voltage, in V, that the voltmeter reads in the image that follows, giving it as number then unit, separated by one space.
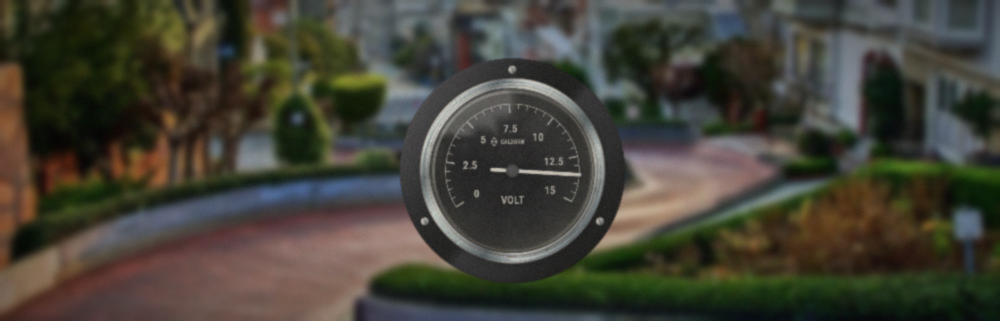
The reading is 13.5 V
